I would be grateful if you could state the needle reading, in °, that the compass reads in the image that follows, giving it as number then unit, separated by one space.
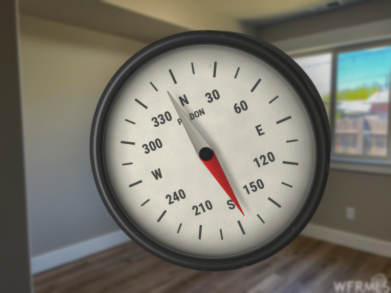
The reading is 172.5 °
